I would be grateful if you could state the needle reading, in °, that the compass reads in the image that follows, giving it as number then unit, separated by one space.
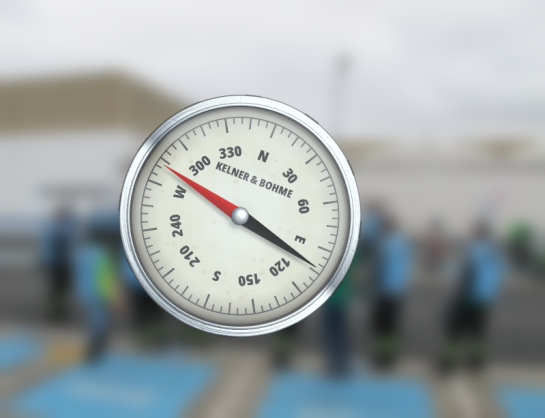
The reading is 282.5 °
